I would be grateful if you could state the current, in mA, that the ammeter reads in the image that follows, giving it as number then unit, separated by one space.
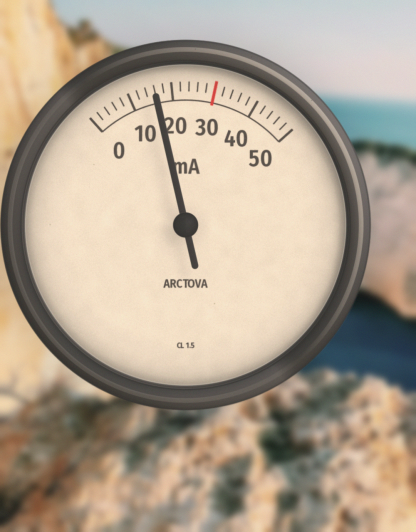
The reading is 16 mA
